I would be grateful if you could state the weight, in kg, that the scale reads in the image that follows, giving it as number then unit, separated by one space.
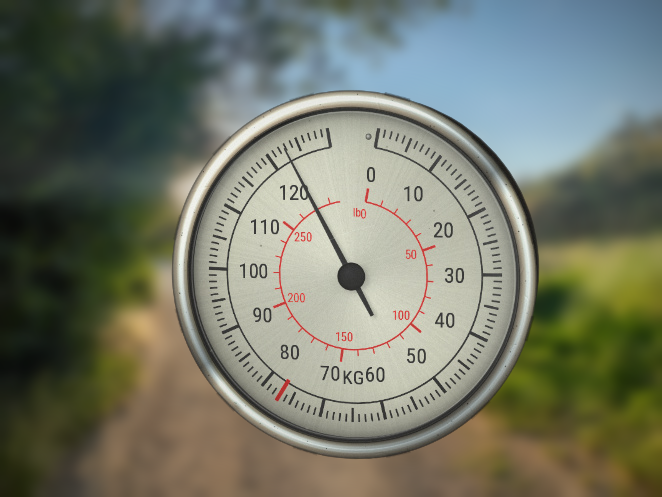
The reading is 123 kg
